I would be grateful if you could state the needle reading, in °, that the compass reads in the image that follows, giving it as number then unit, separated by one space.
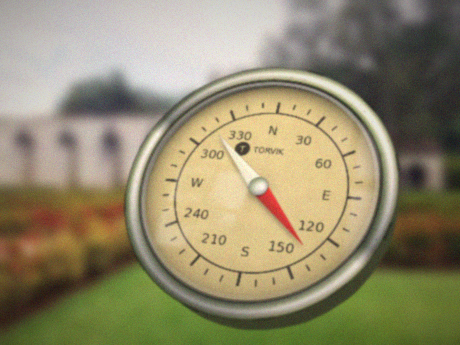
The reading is 135 °
